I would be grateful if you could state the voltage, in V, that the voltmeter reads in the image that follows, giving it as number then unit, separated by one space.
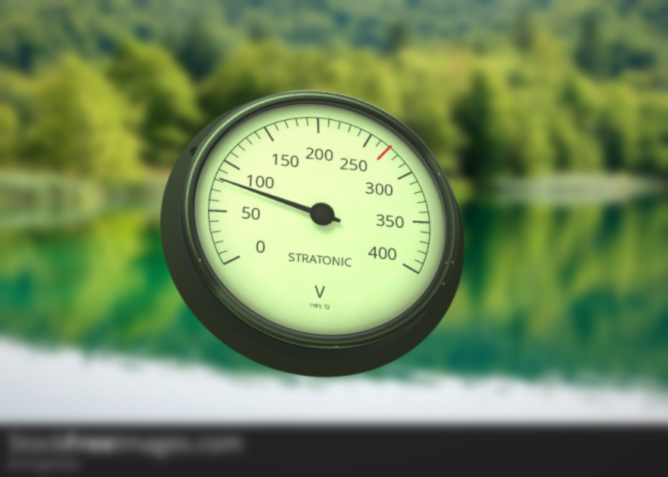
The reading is 80 V
